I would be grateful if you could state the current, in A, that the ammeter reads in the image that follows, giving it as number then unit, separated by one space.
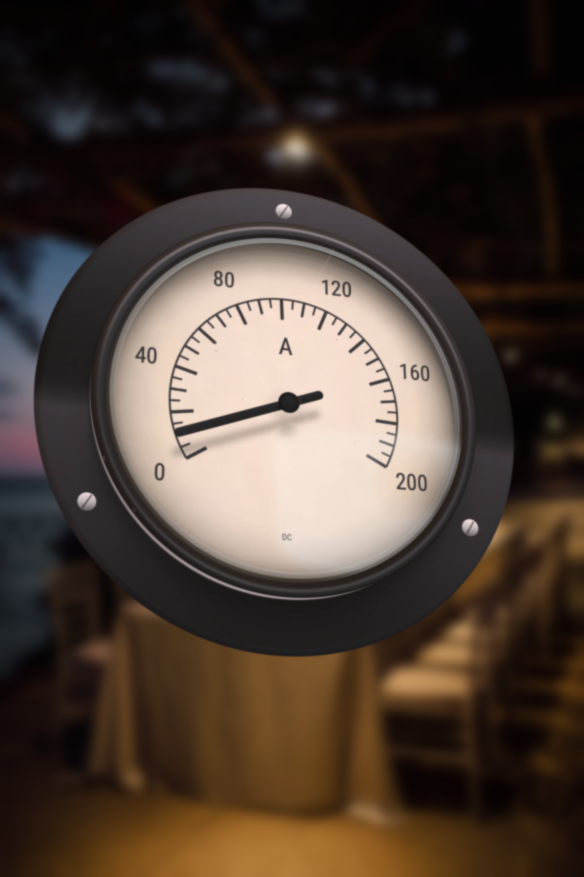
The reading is 10 A
